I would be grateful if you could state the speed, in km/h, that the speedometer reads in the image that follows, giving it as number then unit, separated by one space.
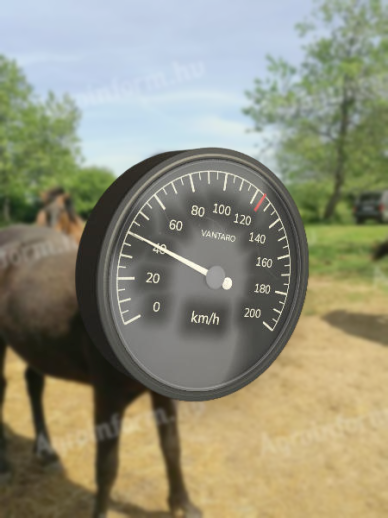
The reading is 40 km/h
